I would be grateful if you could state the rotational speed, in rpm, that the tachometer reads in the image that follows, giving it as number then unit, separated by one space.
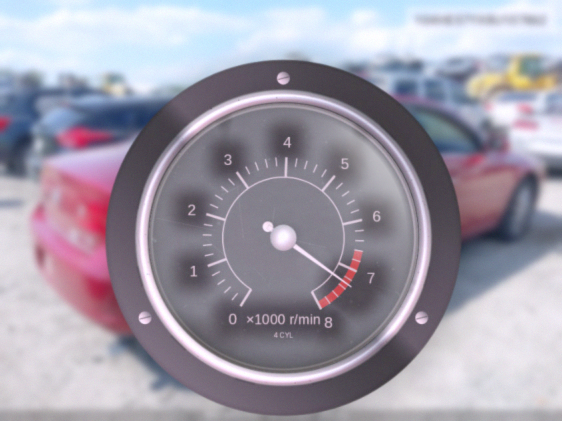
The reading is 7300 rpm
